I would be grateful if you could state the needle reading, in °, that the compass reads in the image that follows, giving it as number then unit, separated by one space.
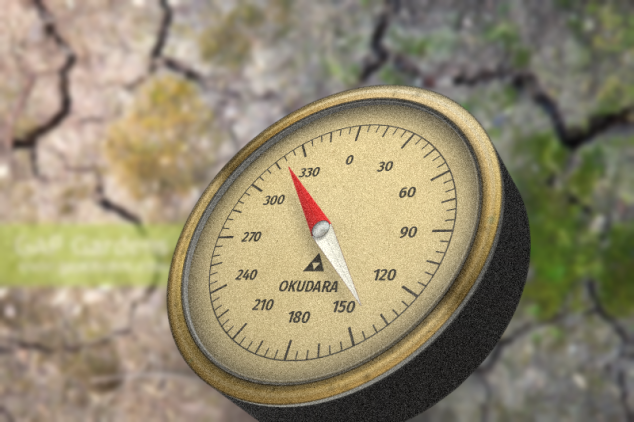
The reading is 320 °
